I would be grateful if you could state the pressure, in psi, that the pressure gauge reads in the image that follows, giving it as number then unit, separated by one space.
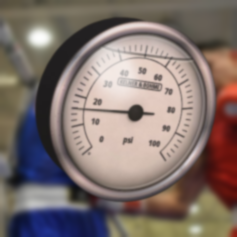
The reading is 16 psi
